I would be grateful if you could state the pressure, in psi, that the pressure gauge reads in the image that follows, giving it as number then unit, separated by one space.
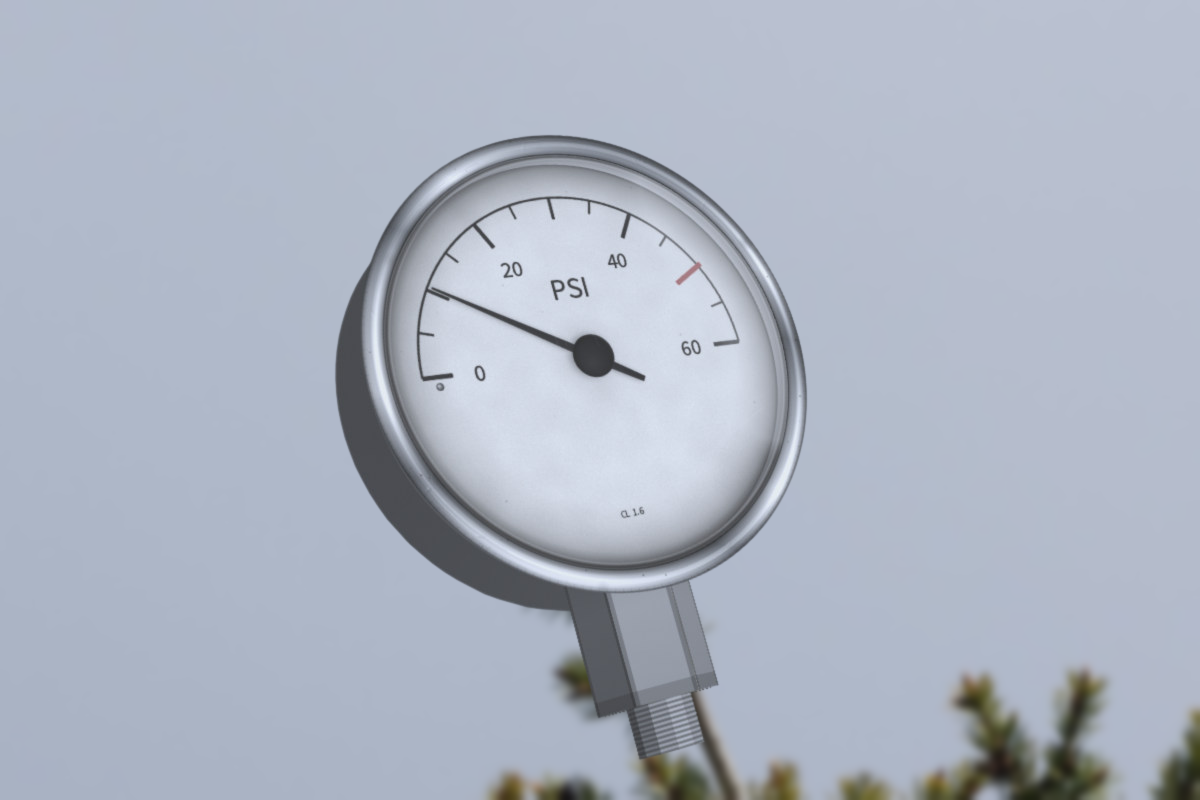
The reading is 10 psi
